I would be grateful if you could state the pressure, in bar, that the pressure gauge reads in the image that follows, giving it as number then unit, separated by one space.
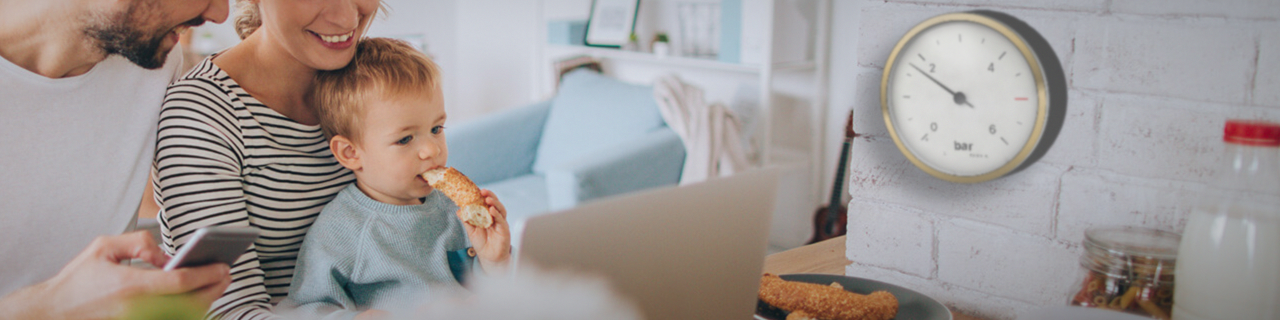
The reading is 1.75 bar
